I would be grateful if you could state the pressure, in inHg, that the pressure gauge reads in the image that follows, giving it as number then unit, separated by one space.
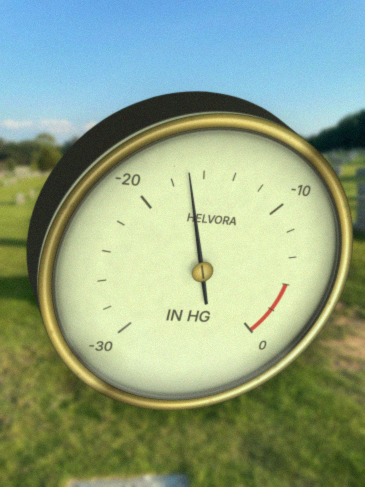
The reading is -17 inHg
